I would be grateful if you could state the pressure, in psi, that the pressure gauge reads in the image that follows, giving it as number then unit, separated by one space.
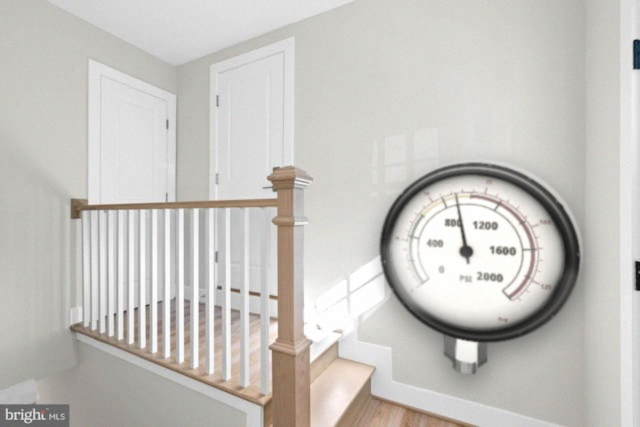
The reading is 900 psi
